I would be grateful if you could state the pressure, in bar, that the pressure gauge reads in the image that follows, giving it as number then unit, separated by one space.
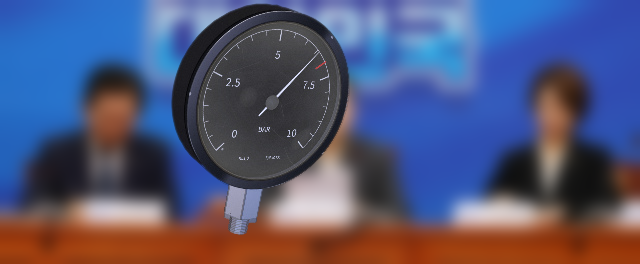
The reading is 6.5 bar
